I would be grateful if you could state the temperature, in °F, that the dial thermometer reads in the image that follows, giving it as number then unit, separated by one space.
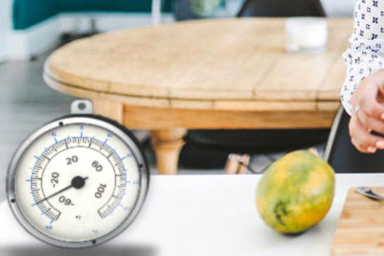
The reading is -40 °F
